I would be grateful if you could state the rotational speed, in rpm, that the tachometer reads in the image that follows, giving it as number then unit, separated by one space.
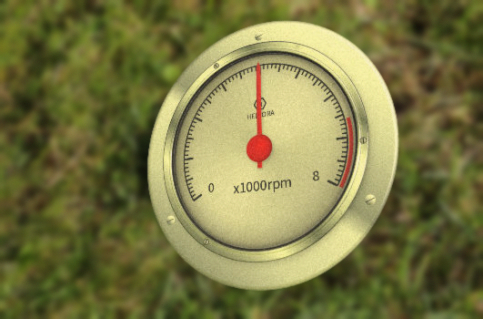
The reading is 4000 rpm
